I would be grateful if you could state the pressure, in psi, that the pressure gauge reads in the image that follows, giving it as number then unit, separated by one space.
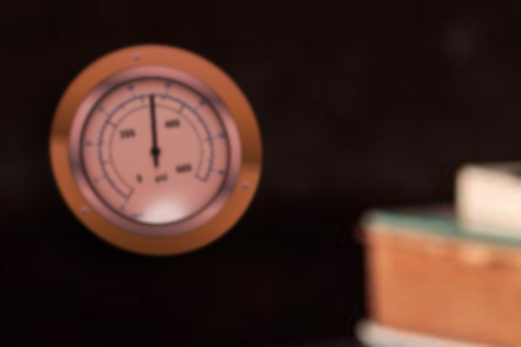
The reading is 325 psi
